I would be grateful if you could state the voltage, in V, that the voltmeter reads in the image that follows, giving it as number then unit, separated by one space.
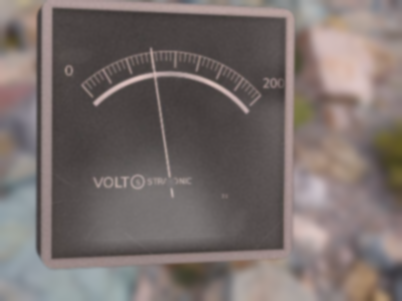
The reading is 75 V
